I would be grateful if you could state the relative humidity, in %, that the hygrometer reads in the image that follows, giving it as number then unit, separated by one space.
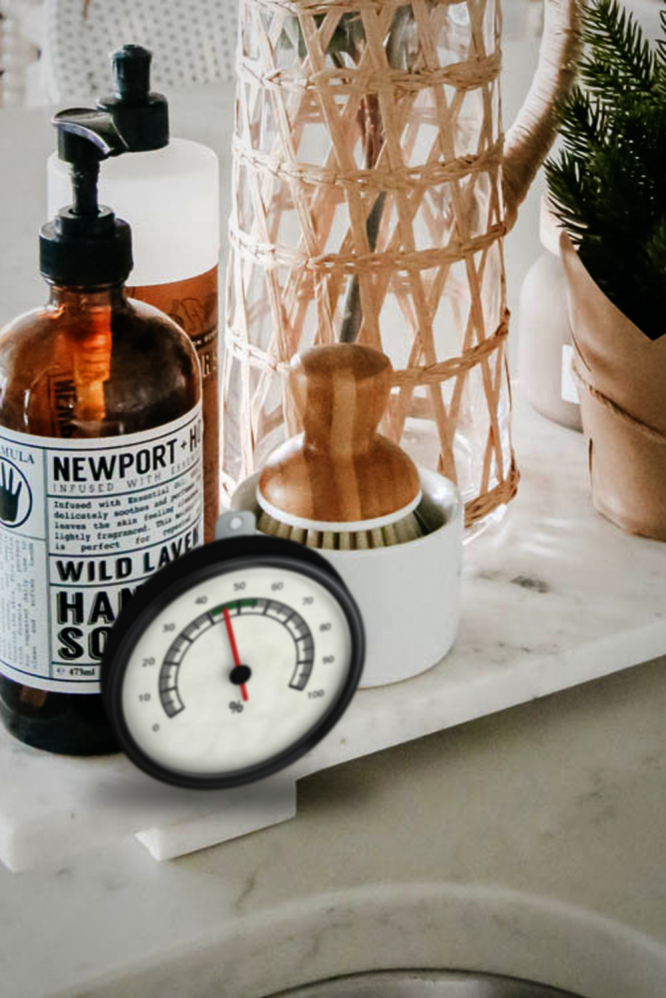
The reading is 45 %
